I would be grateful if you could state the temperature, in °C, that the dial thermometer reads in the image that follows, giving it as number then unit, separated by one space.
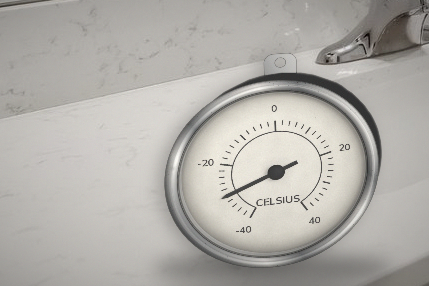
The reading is -30 °C
